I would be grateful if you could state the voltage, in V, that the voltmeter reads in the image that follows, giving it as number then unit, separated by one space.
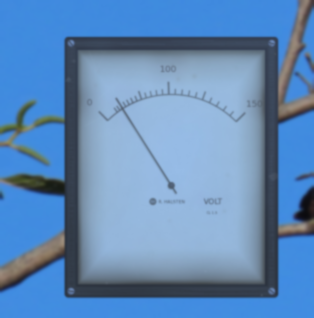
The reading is 50 V
